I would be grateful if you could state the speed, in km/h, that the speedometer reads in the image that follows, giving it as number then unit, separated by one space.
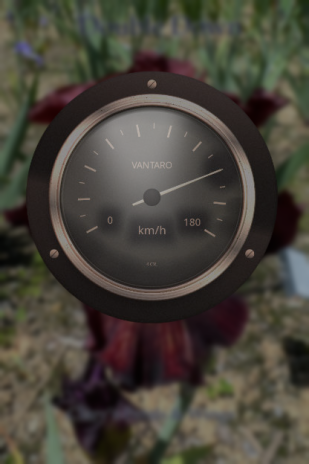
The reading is 140 km/h
